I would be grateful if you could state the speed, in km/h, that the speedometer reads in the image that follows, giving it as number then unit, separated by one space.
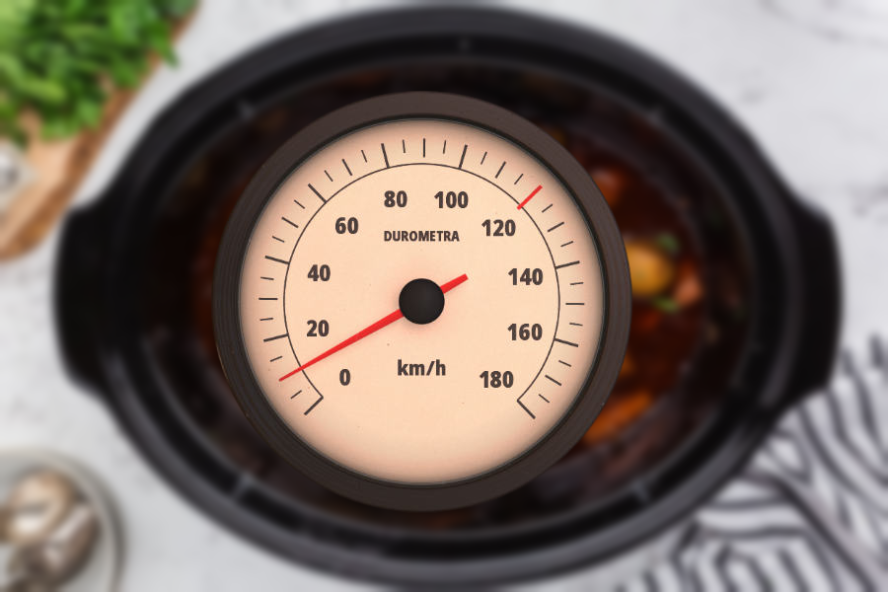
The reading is 10 km/h
